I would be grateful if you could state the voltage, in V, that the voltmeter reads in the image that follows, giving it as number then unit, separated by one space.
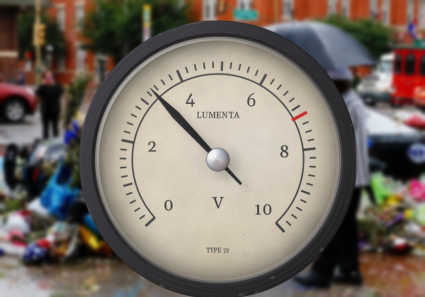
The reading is 3.3 V
